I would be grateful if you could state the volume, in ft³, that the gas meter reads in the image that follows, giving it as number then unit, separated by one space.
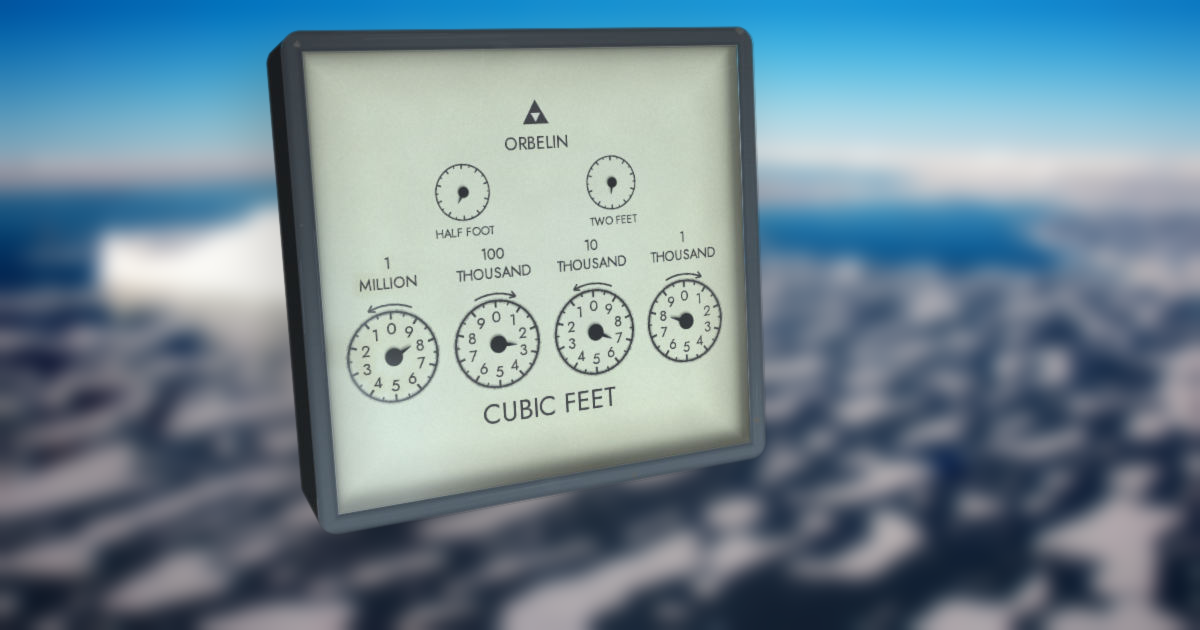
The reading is 826800 ft³
